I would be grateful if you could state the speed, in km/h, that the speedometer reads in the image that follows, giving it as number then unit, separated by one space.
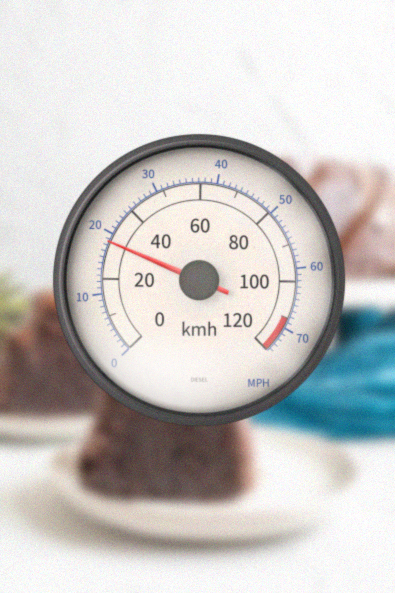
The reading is 30 km/h
